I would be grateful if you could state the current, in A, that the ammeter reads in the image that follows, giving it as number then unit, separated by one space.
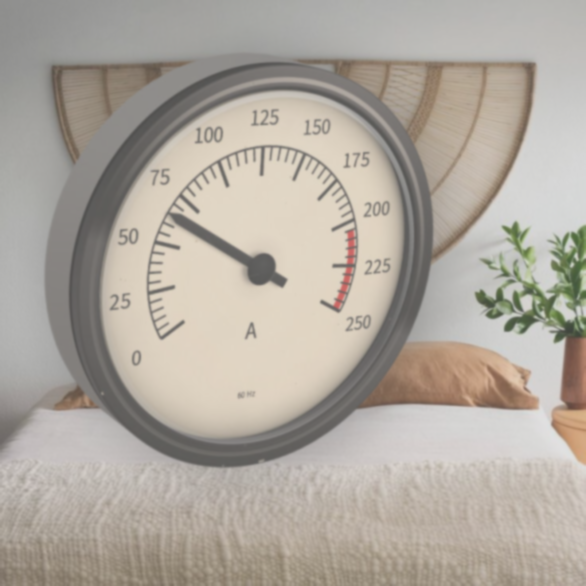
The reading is 65 A
